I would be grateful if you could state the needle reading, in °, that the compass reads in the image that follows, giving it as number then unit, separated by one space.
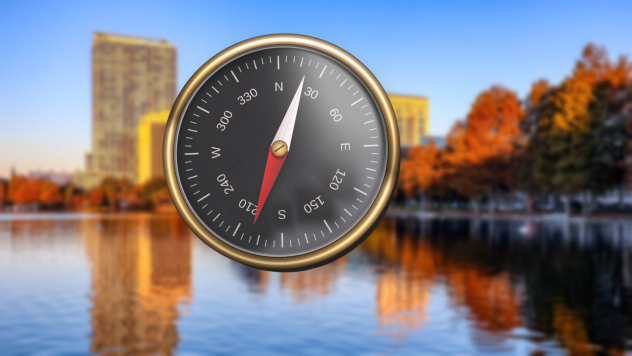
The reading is 200 °
